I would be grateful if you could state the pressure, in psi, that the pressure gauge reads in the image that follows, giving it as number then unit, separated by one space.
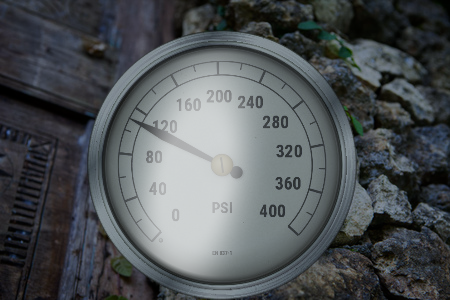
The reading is 110 psi
